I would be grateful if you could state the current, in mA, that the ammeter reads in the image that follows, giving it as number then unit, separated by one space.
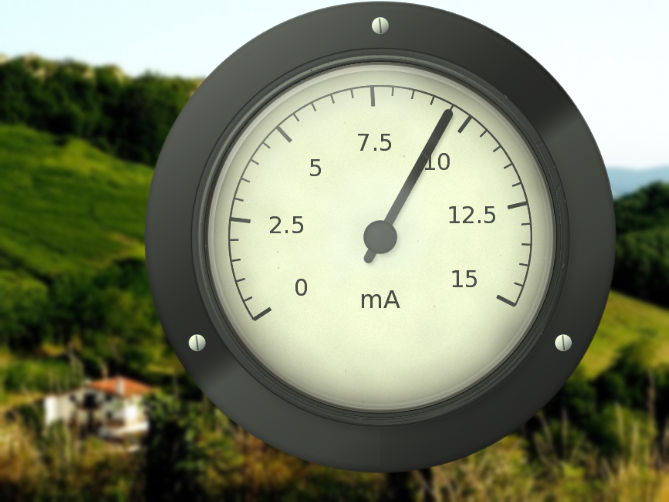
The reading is 9.5 mA
